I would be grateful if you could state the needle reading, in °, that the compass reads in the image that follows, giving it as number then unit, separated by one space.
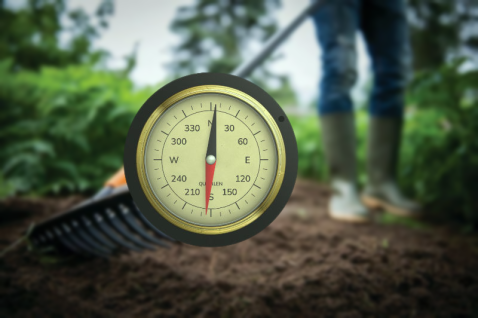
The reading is 185 °
